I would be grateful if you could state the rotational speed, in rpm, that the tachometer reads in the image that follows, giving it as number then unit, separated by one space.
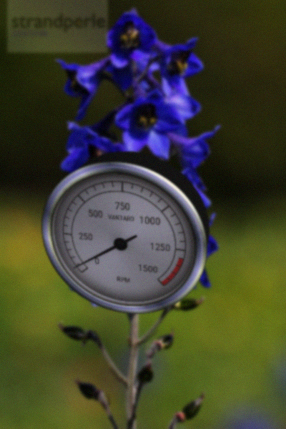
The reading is 50 rpm
